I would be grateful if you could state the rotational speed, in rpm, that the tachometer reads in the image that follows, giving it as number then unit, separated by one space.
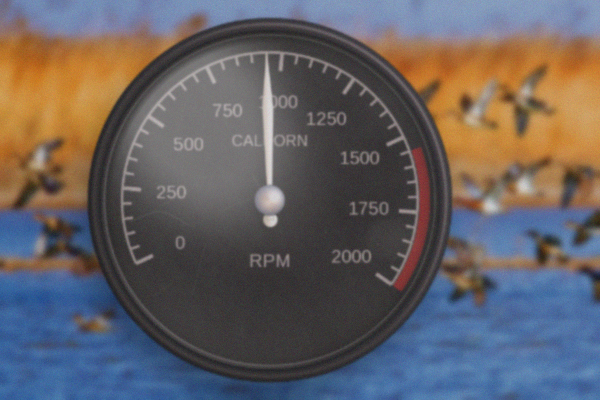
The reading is 950 rpm
